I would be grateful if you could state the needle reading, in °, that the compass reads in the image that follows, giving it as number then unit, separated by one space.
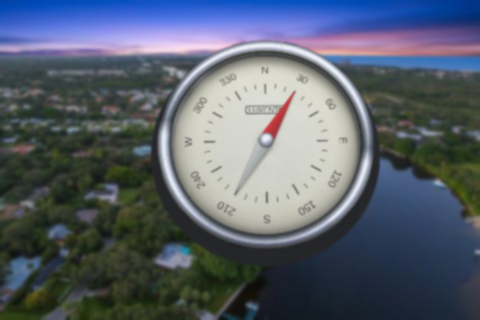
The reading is 30 °
